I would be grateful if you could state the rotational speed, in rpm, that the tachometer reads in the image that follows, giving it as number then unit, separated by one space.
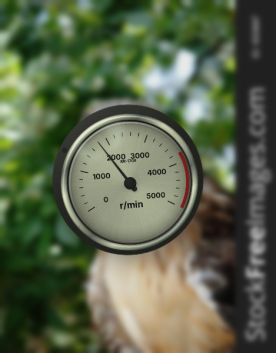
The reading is 1800 rpm
